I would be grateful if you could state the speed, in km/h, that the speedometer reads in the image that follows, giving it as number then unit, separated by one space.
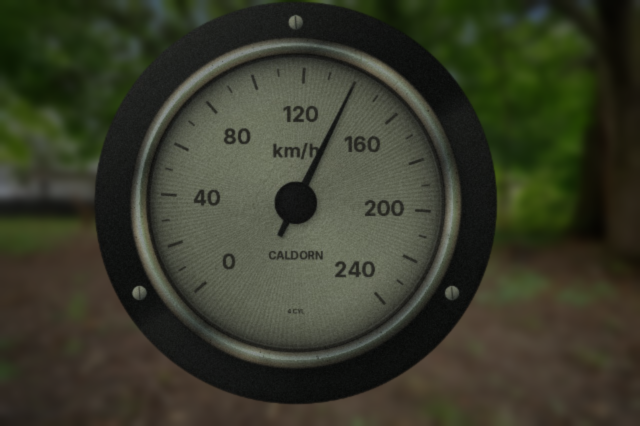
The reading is 140 km/h
